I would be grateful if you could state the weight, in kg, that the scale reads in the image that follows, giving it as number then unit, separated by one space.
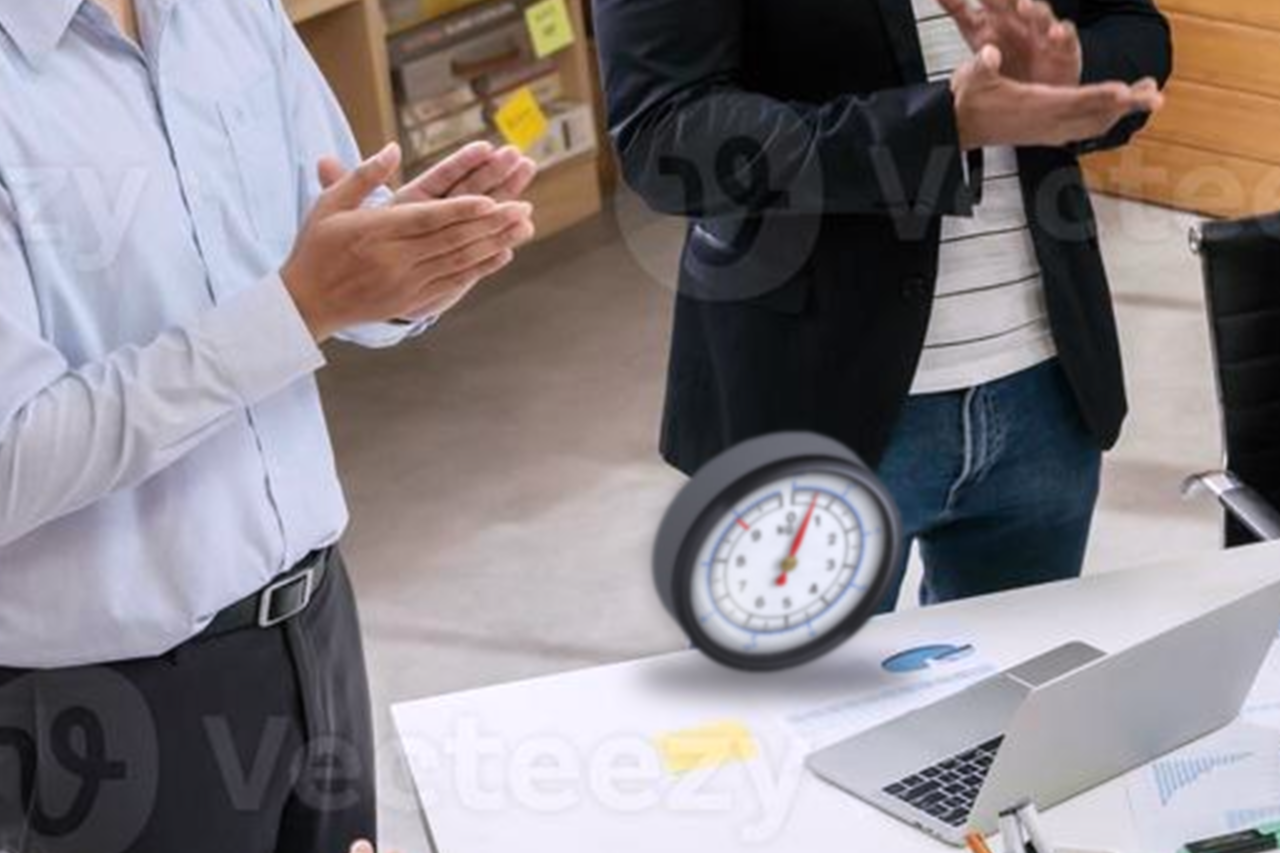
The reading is 0.5 kg
